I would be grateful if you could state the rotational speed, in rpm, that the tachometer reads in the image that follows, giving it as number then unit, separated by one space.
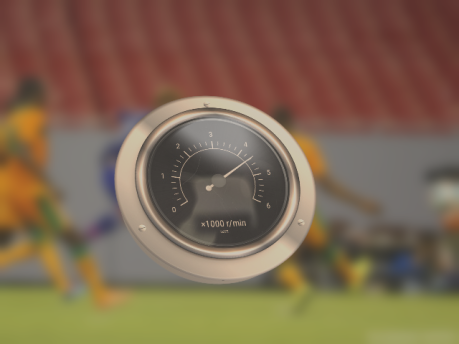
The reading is 4400 rpm
